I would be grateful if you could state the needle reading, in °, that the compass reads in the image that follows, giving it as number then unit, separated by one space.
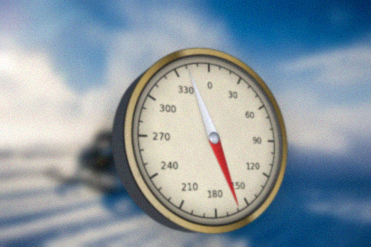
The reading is 160 °
